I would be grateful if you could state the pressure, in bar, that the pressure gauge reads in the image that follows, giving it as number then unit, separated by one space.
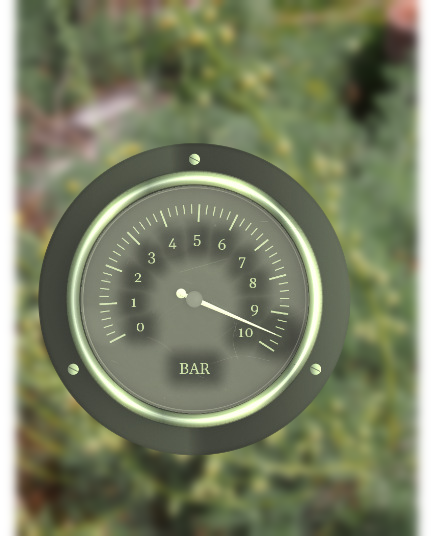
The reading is 9.6 bar
